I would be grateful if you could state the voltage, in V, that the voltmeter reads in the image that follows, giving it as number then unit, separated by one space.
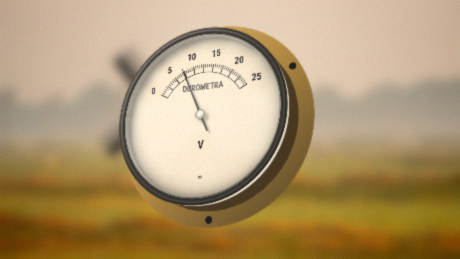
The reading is 7.5 V
